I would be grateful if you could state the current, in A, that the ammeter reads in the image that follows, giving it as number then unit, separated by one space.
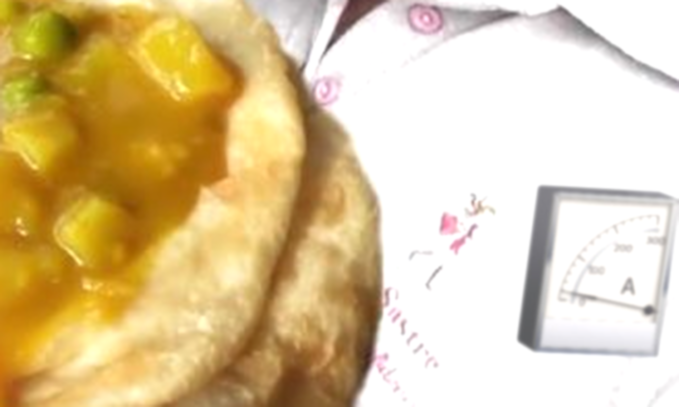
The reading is 20 A
